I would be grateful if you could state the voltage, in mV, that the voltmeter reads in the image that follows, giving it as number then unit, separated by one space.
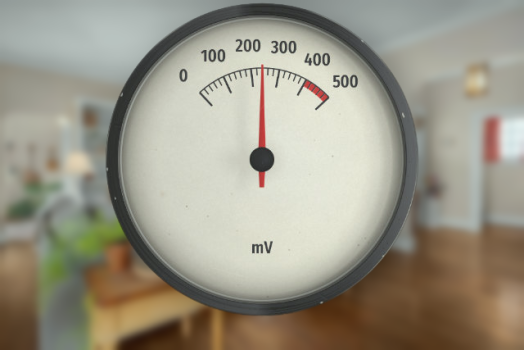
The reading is 240 mV
